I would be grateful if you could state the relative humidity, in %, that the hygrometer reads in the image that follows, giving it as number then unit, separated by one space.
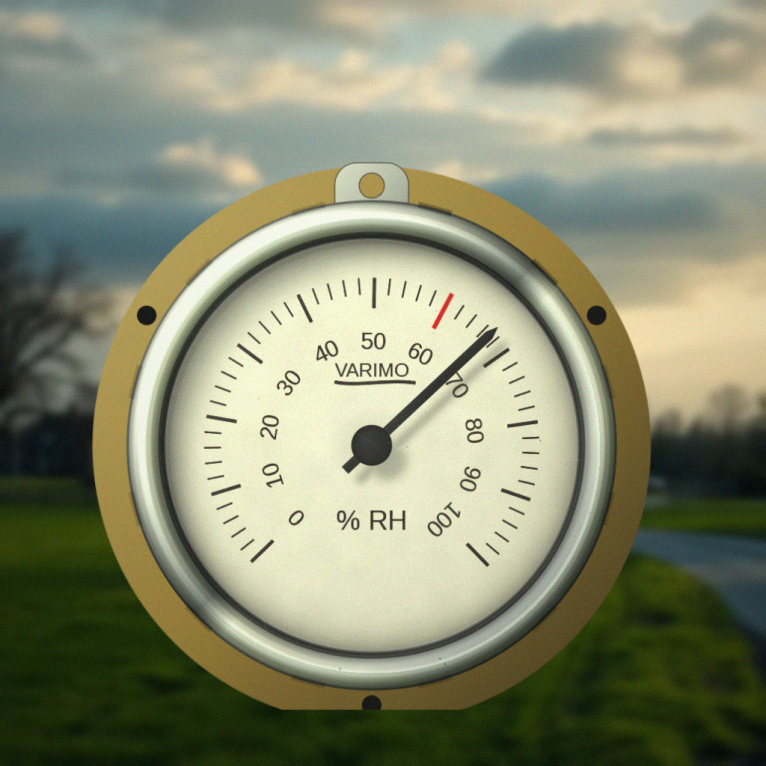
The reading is 67 %
